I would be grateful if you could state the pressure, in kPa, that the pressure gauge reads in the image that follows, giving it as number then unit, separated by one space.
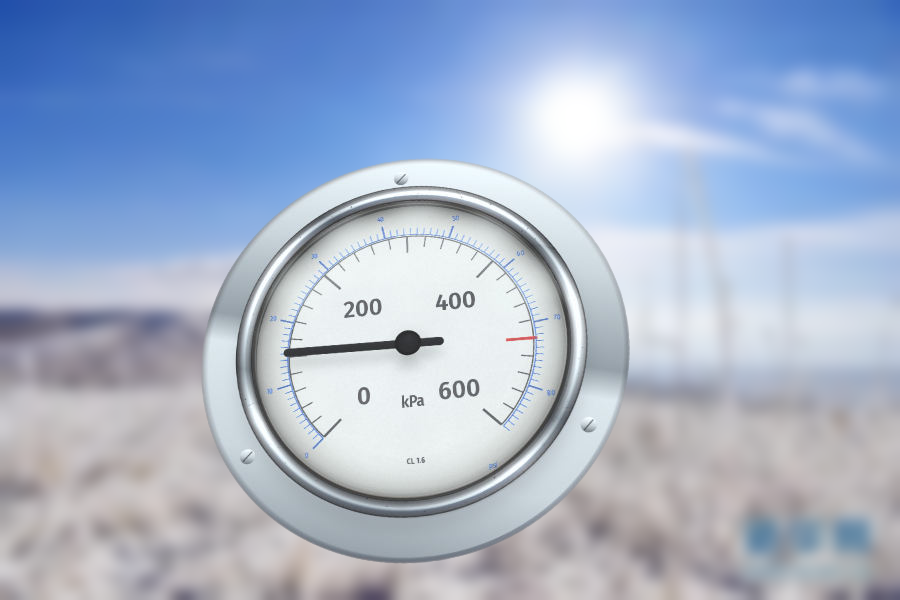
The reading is 100 kPa
